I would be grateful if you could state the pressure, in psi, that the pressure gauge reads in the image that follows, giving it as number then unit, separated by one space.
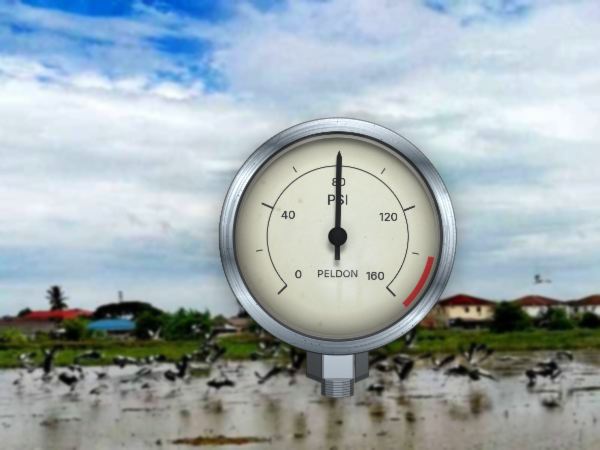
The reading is 80 psi
